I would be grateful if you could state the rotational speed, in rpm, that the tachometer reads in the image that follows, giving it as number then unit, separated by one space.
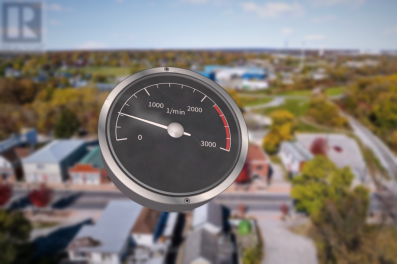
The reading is 400 rpm
